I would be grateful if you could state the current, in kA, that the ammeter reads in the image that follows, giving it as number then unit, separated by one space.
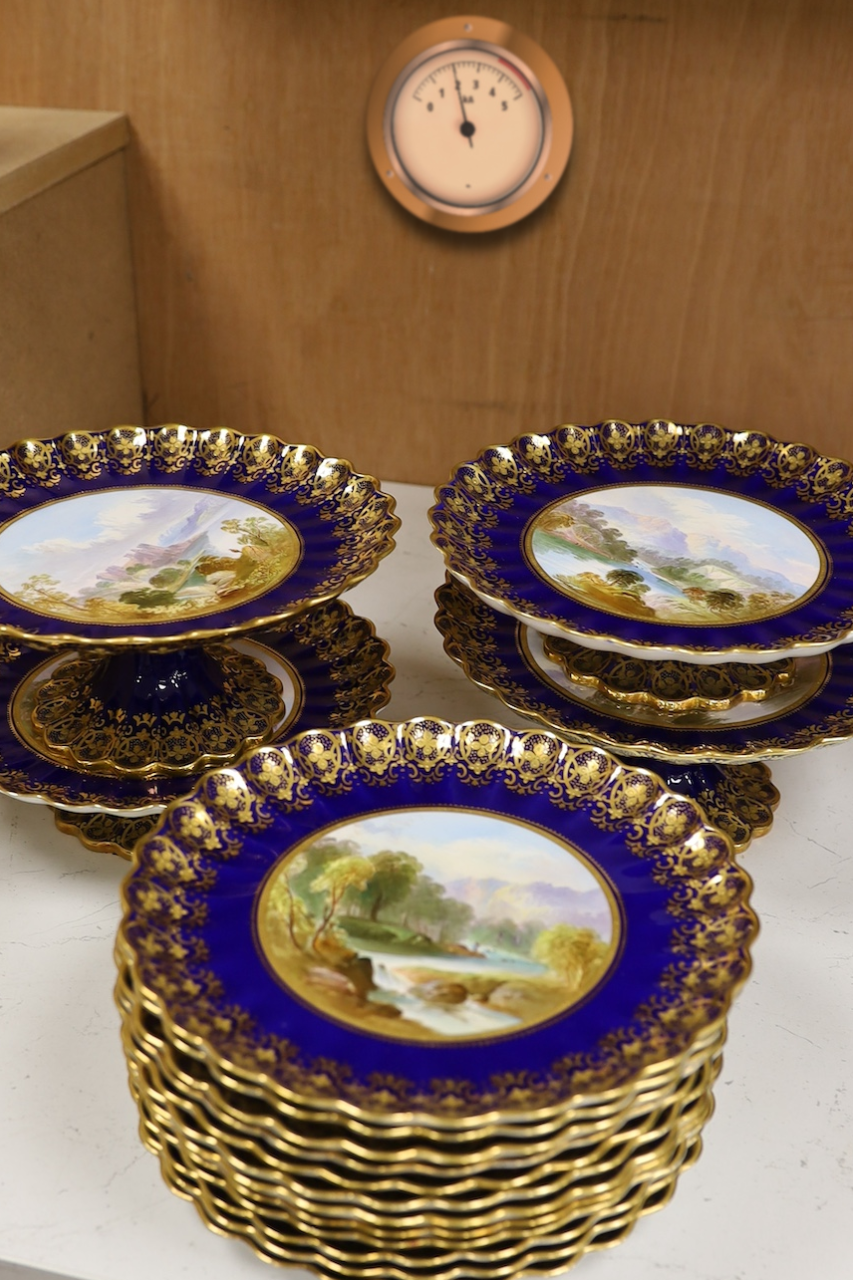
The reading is 2 kA
